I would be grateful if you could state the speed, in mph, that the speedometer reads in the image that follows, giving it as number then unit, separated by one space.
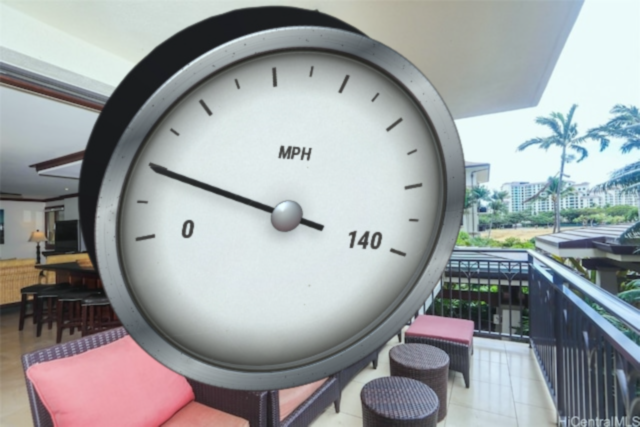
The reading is 20 mph
